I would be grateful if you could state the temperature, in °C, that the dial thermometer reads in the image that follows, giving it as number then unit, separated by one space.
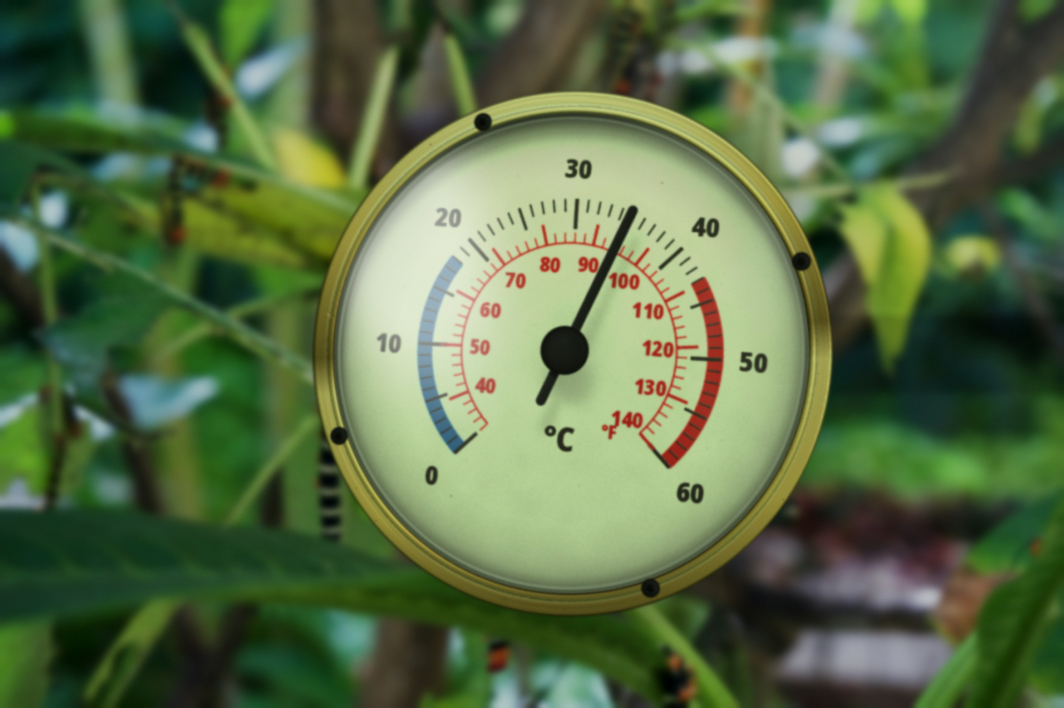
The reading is 35 °C
